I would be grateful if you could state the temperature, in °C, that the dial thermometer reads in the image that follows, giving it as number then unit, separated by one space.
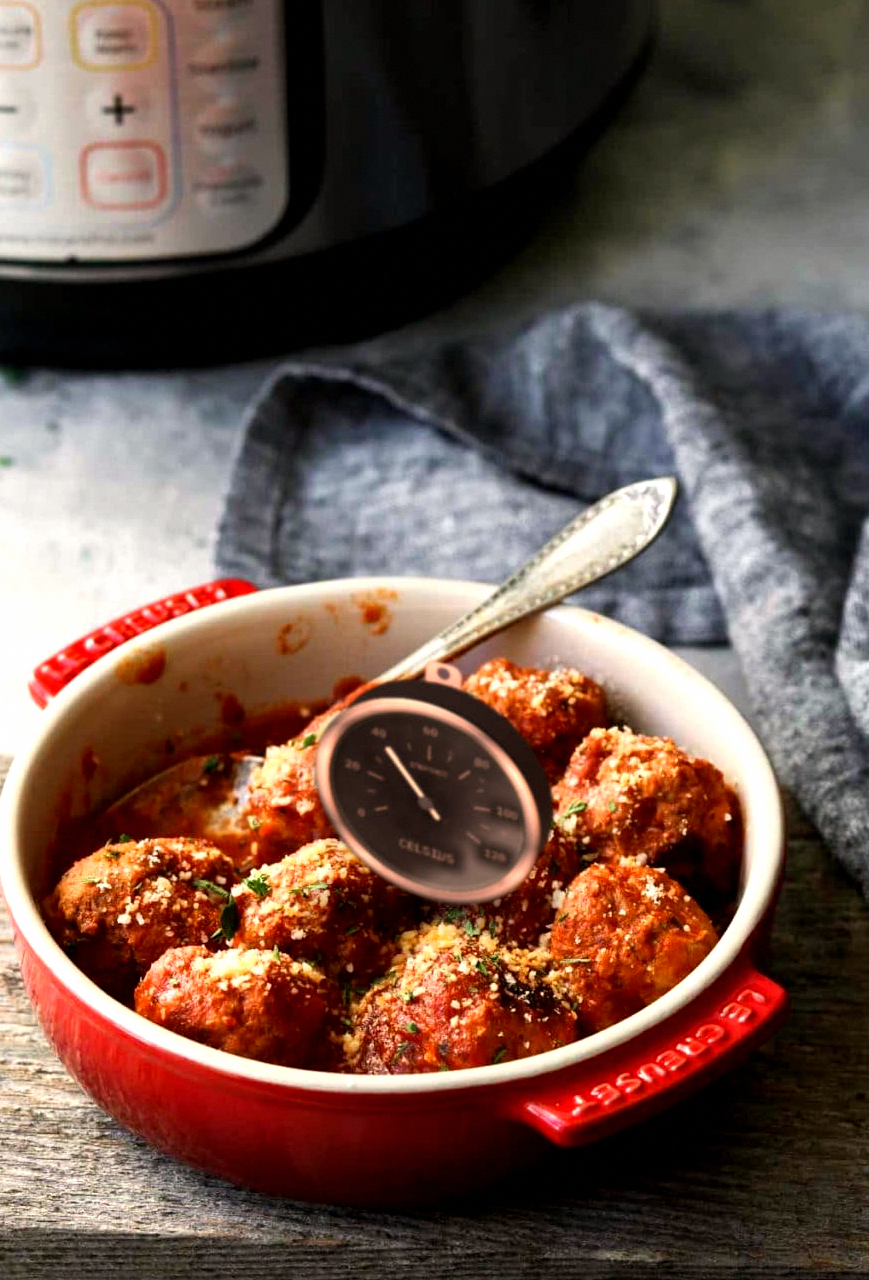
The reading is 40 °C
